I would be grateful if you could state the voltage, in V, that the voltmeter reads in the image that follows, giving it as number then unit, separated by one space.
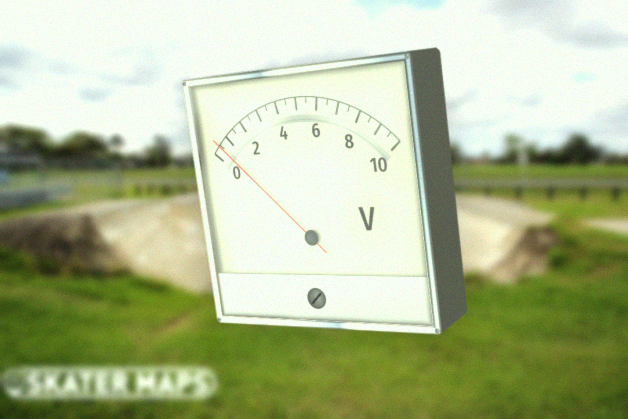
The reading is 0.5 V
